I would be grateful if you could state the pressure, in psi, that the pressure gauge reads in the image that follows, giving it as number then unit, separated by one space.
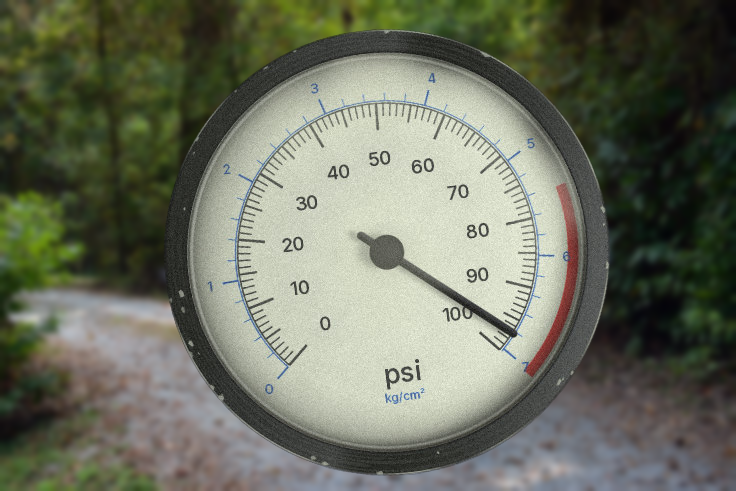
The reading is 97 psi
